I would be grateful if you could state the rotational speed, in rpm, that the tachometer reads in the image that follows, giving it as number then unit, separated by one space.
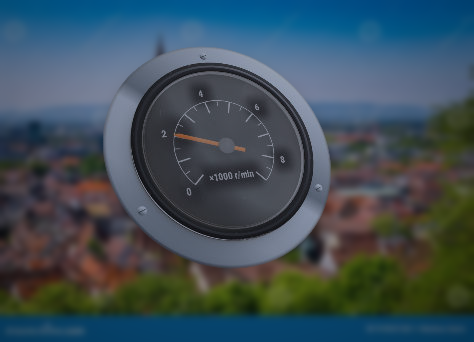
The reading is 2000 rpm
